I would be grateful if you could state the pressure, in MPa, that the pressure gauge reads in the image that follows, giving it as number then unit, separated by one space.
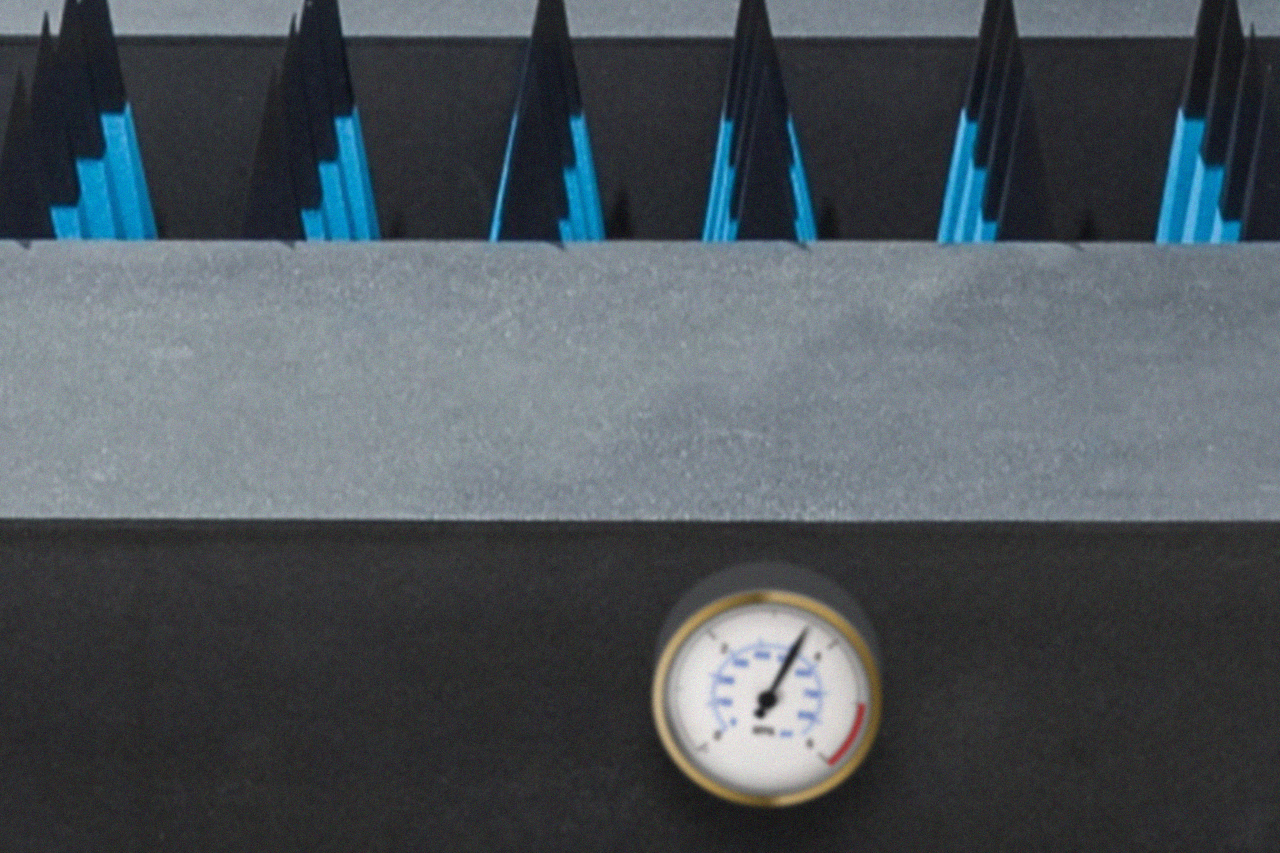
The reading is 3.5 MPa
